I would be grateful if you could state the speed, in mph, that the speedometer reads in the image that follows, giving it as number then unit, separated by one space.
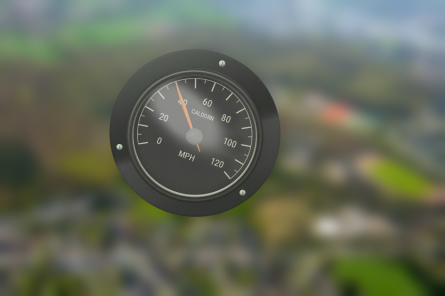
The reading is 40 mph
